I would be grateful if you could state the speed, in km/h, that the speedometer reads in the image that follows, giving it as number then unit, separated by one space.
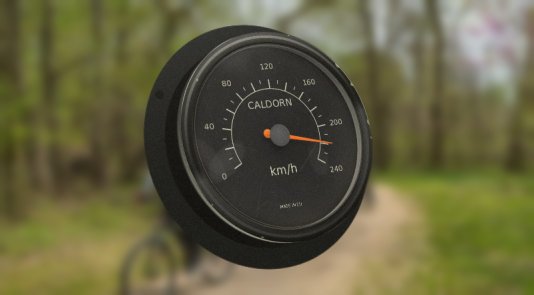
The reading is 220 km/h
